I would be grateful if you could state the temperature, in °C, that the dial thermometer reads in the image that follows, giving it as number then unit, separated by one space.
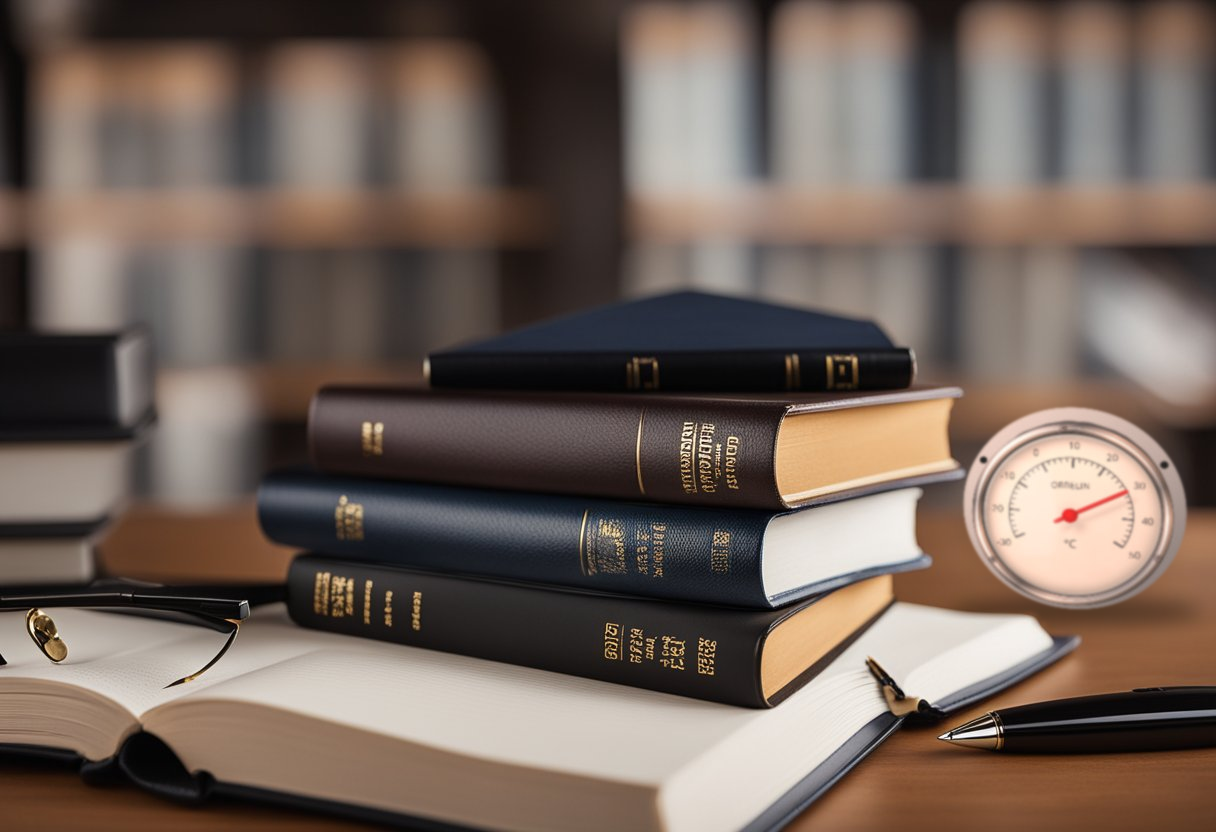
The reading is 30 °C
